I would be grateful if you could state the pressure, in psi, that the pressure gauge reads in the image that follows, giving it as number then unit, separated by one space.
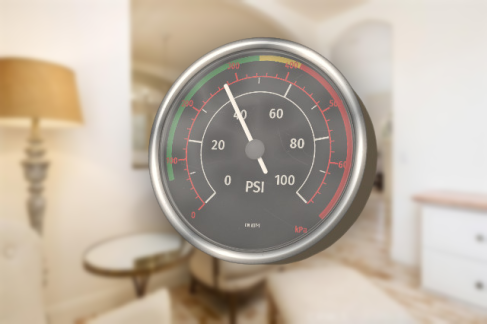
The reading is 40 psi
